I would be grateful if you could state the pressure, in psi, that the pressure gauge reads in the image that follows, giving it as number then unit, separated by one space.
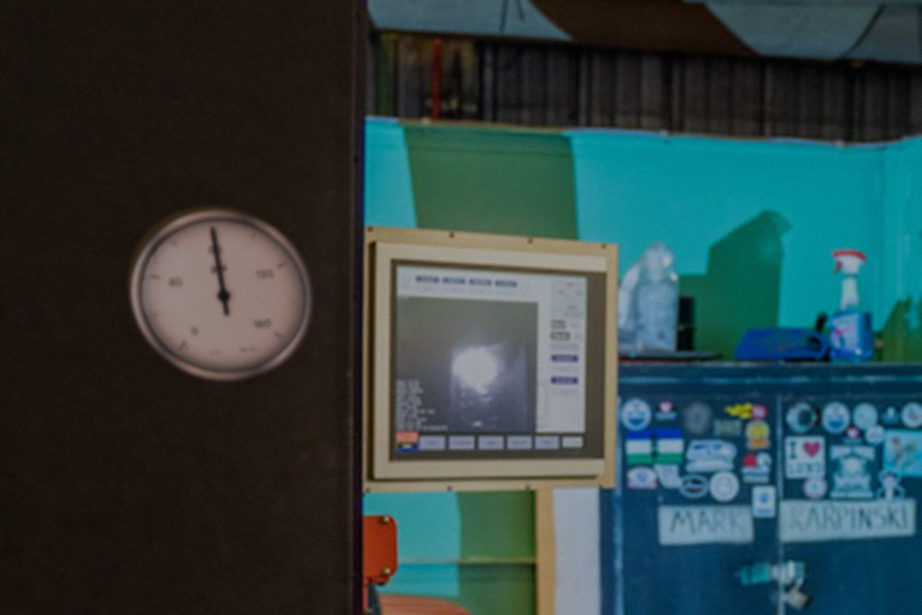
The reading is 80 psi
